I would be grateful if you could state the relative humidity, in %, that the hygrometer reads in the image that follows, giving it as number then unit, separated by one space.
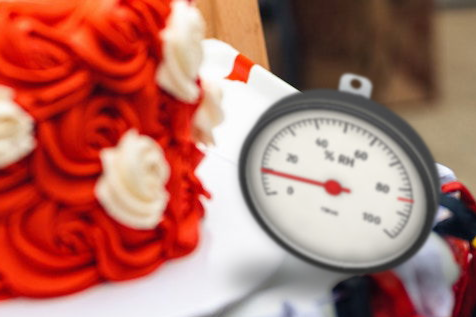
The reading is 10 %
